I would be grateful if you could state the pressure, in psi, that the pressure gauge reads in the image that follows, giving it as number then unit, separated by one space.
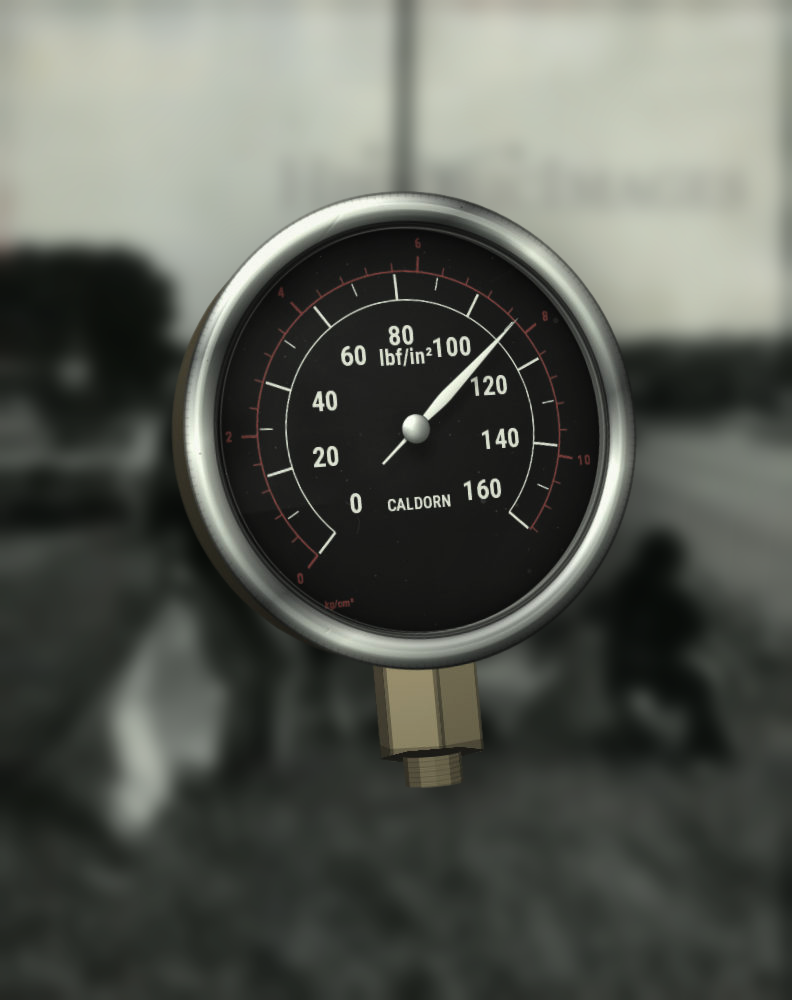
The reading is 110 psi
